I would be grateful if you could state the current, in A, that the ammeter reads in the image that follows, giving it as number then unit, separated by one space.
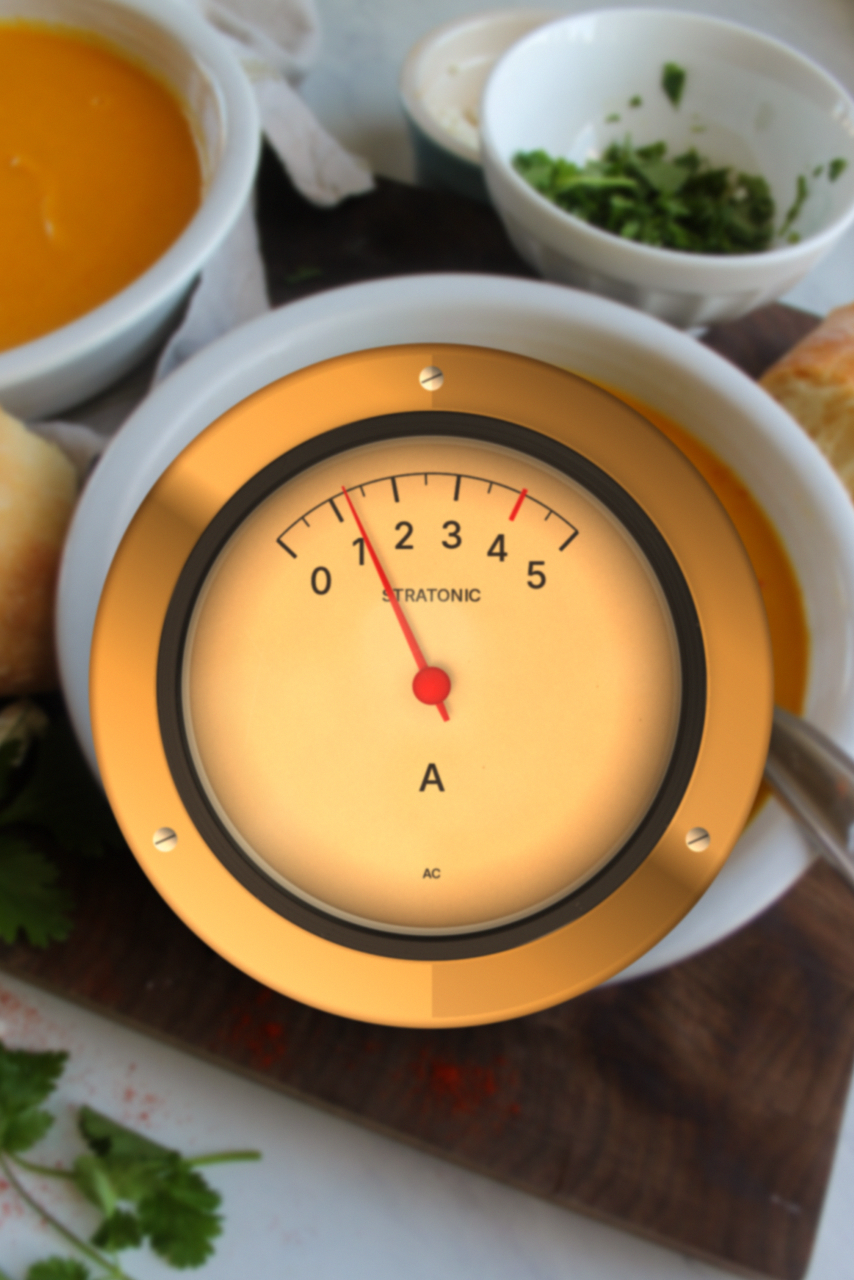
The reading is 1.25 A
